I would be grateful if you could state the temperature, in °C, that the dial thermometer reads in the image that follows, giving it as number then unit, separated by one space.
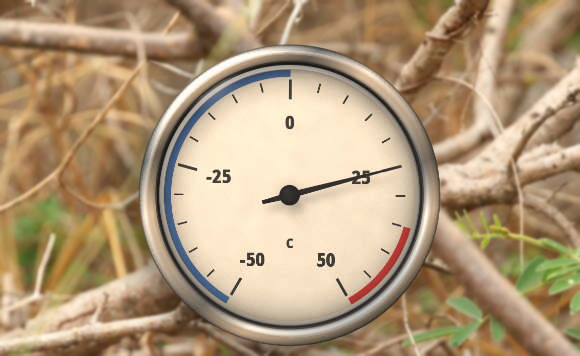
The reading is 25 °C
